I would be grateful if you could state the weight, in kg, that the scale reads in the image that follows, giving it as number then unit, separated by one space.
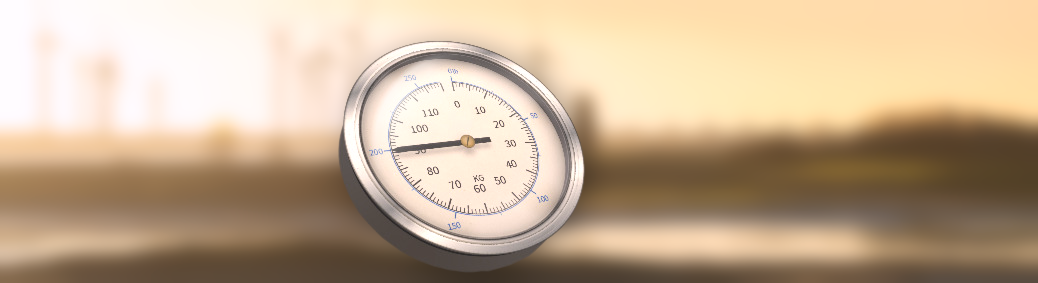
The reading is 90 kg
